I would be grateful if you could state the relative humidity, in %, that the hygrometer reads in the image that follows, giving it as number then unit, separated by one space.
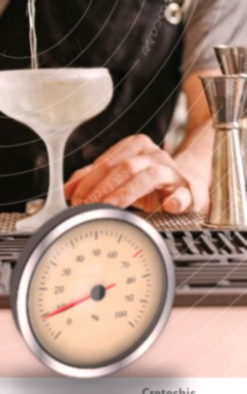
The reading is 10 %
